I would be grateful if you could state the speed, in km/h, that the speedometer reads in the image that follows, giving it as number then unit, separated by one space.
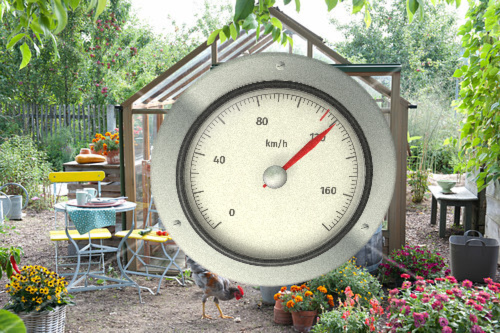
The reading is 120 km/h
